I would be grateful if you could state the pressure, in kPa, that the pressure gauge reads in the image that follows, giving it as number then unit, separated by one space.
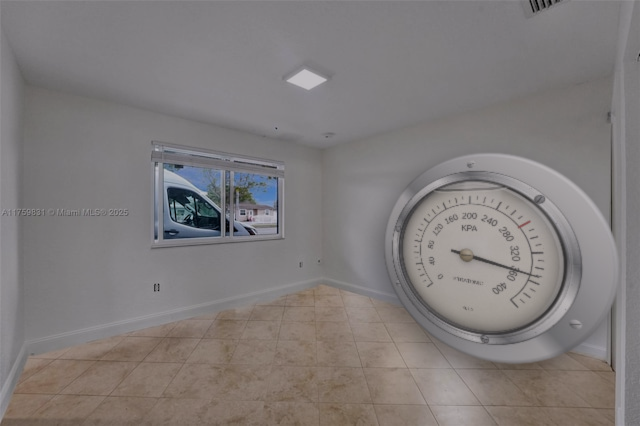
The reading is 350 kPa
